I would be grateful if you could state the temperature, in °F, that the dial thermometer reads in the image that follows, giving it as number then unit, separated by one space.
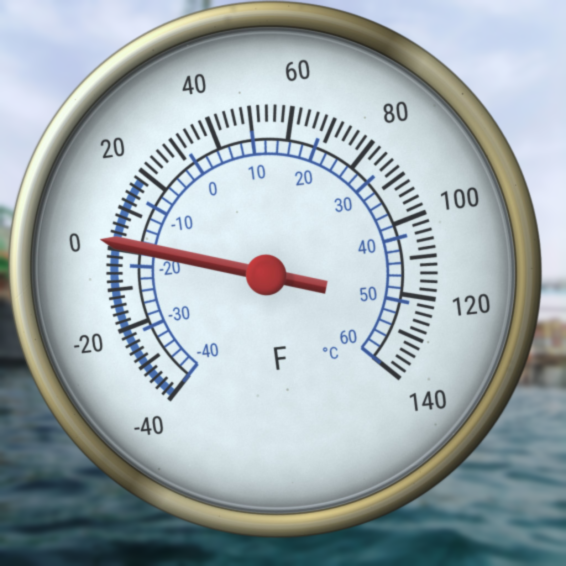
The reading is 2 °F
